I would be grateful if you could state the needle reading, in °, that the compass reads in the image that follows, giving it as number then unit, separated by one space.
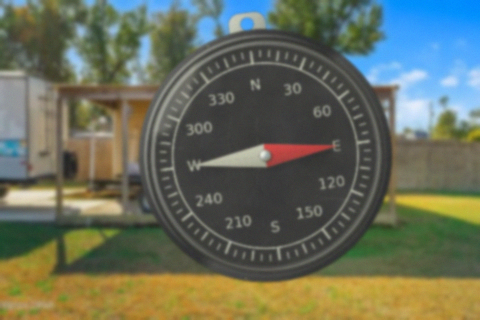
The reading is 90 °
